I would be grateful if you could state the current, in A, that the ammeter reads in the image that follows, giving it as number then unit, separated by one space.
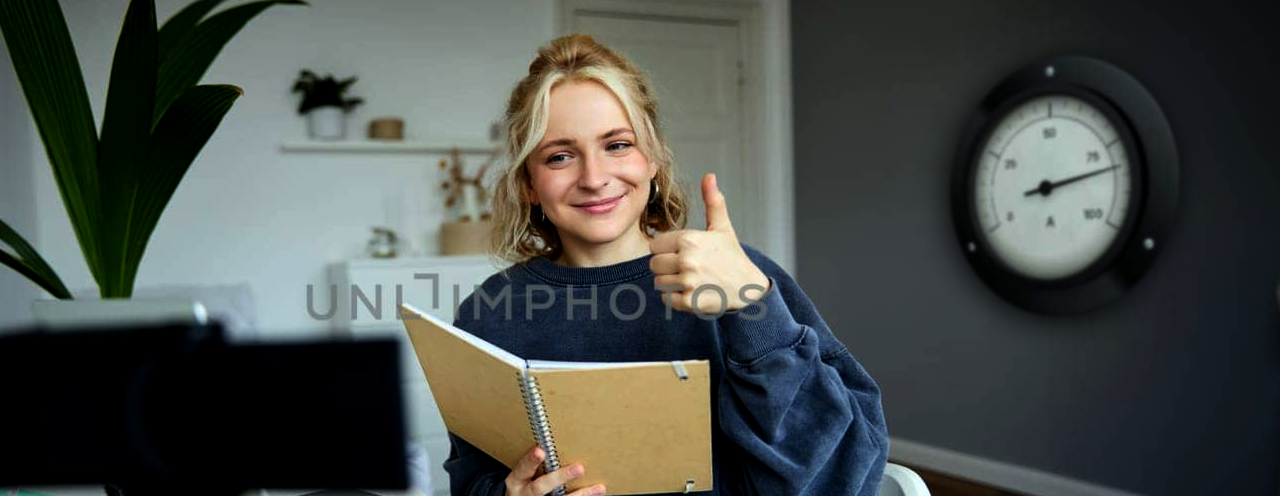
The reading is 82.5 A
